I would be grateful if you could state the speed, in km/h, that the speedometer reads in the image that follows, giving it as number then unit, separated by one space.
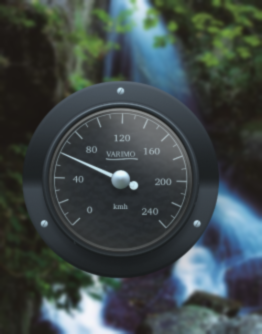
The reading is 60 km/h
